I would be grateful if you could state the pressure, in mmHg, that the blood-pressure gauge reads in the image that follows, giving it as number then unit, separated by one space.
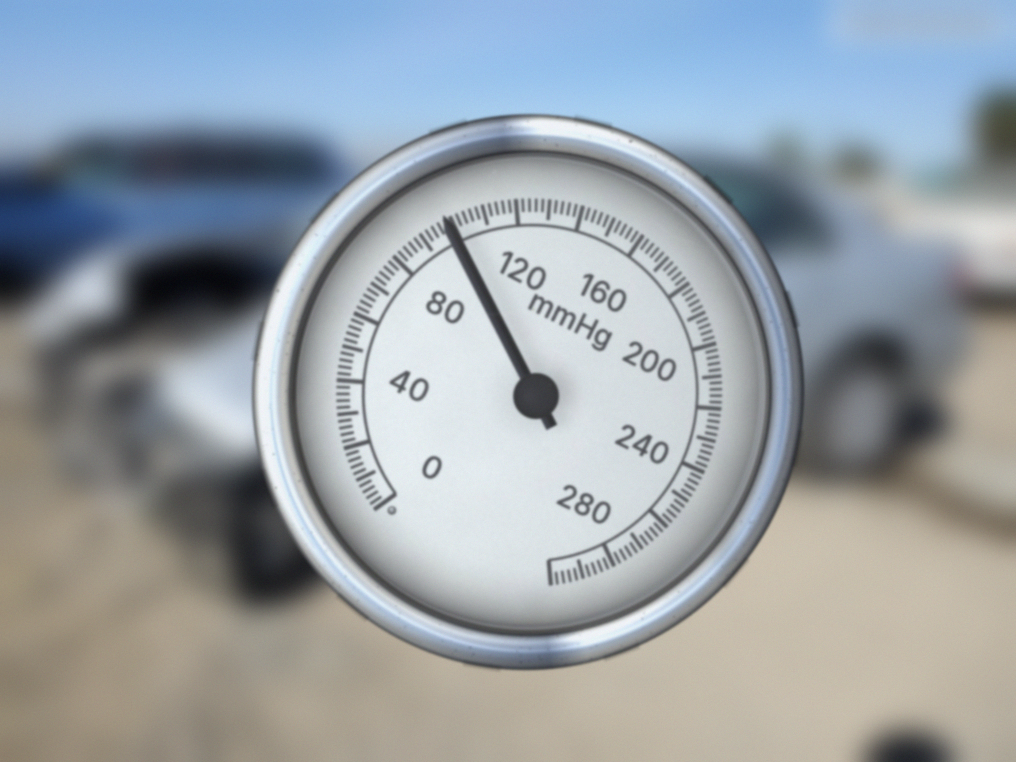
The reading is 98 mmHg
